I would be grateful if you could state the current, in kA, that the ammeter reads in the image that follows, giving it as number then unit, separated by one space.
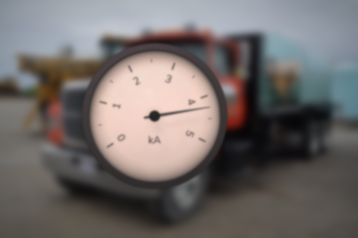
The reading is 4.25 kA
